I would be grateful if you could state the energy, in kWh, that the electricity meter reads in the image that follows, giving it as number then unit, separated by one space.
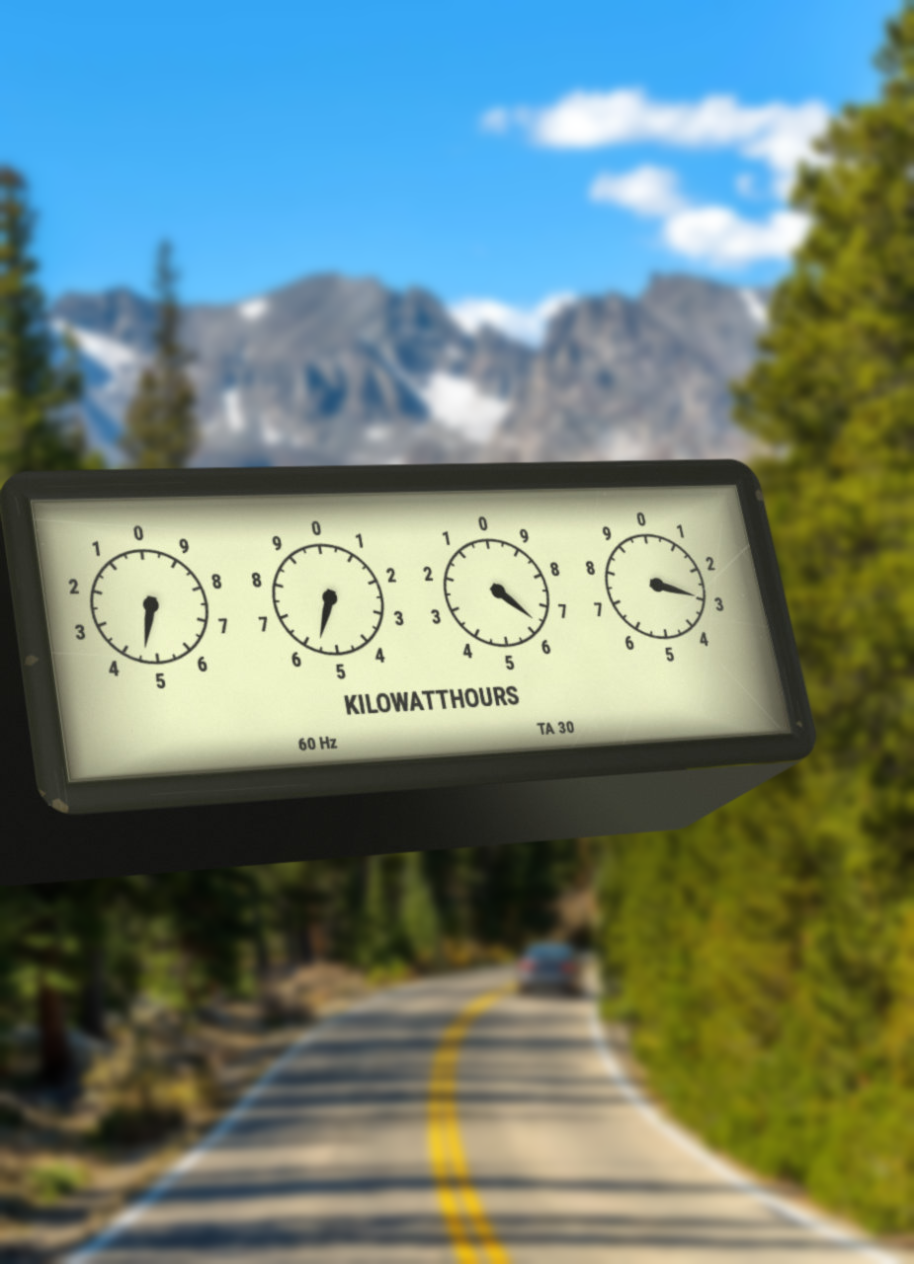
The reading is 4563 kWh
